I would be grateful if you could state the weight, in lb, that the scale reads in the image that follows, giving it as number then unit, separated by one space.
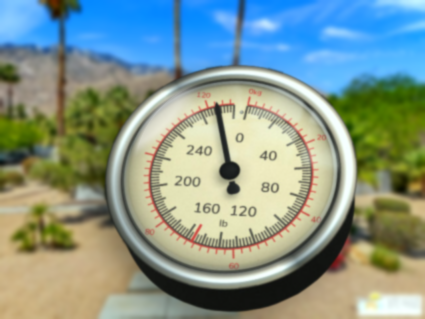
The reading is 270 lb
